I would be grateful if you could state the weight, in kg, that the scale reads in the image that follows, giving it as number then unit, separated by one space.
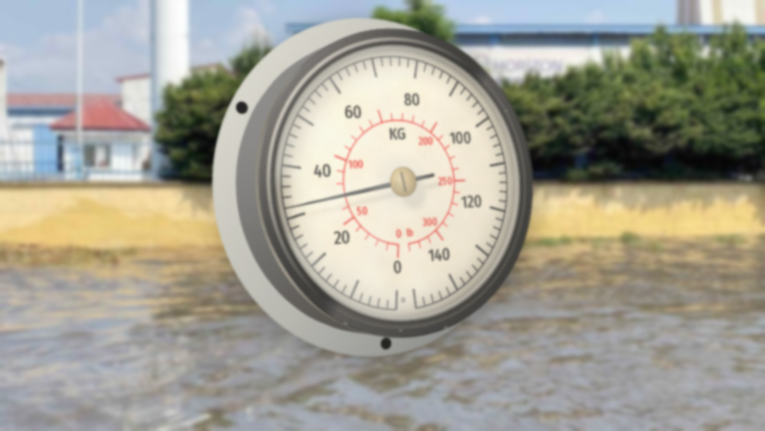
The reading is 32 kg
